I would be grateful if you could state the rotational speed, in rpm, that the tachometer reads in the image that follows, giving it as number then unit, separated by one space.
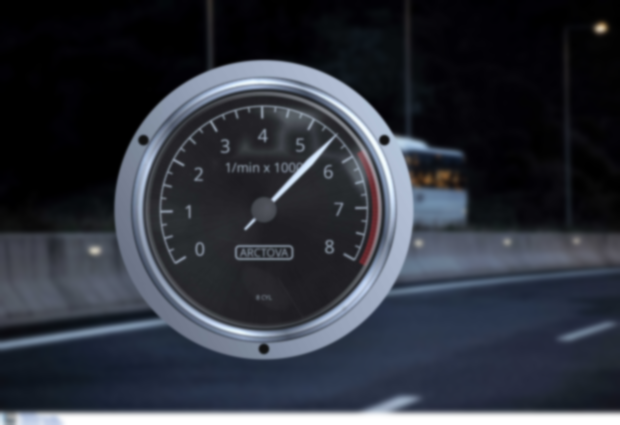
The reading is 5500 rpm
